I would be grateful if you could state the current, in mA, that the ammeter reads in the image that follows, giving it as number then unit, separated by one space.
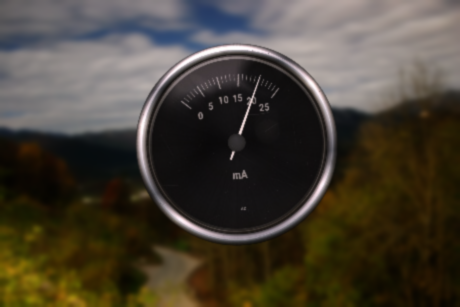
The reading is 20 mA
